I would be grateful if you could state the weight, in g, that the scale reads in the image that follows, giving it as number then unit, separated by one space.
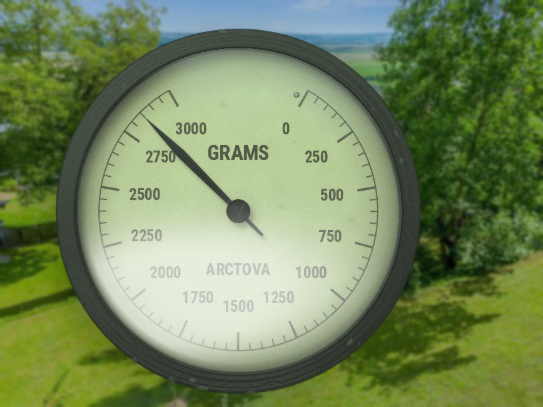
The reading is 2850 g
